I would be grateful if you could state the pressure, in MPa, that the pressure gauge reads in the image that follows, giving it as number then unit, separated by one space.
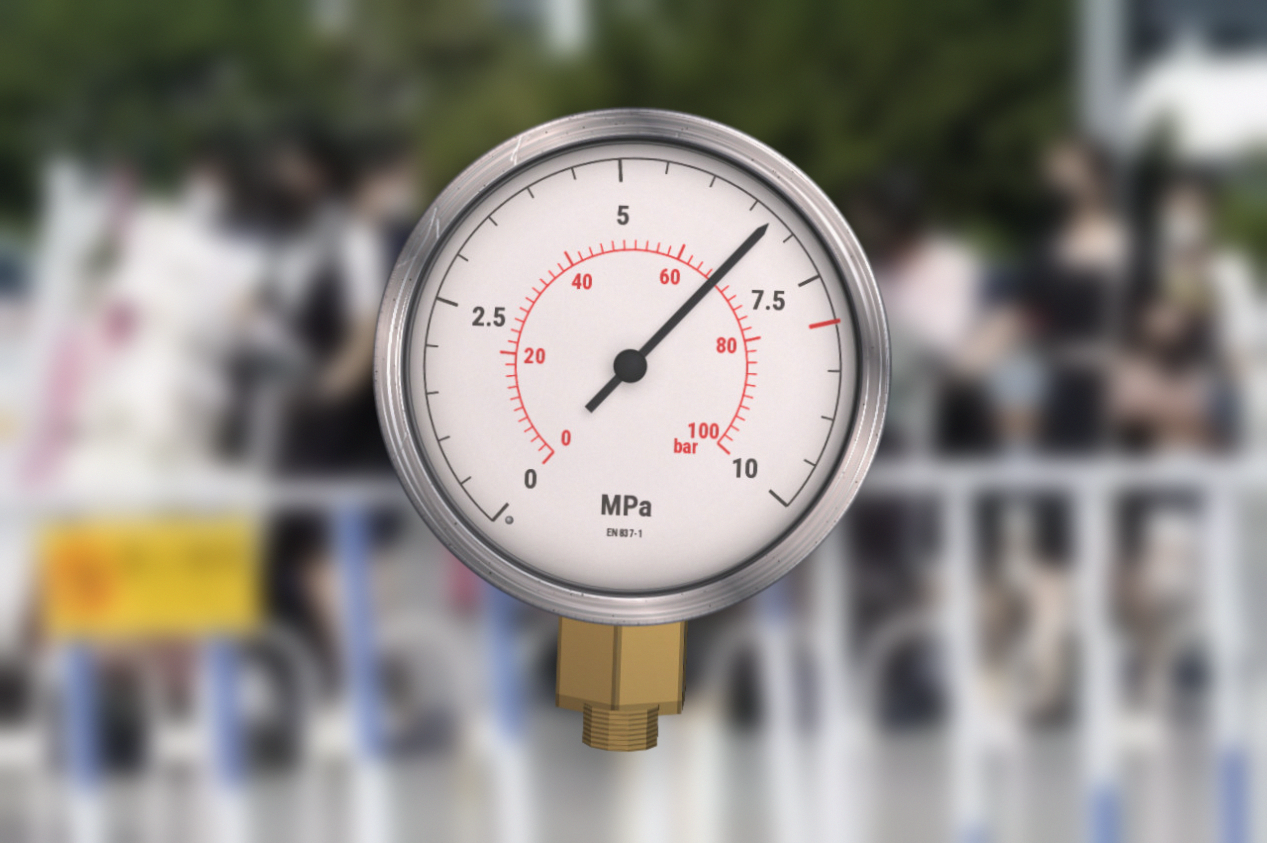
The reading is 6.75 MPa
